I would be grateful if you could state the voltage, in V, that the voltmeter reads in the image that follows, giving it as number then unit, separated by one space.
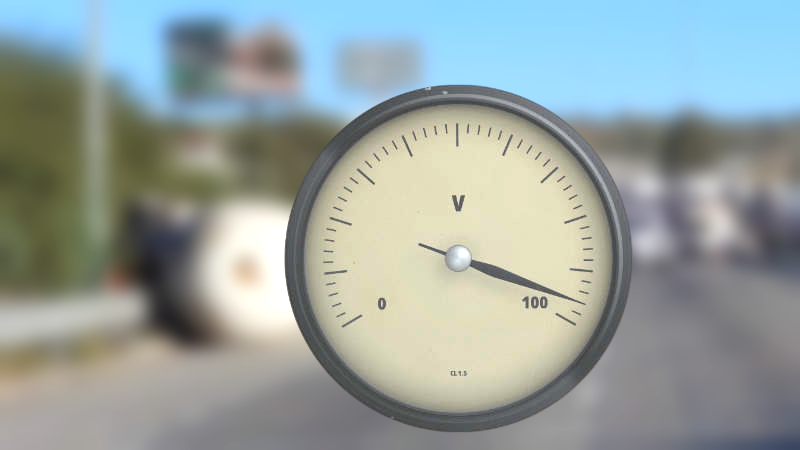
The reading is 96 V
